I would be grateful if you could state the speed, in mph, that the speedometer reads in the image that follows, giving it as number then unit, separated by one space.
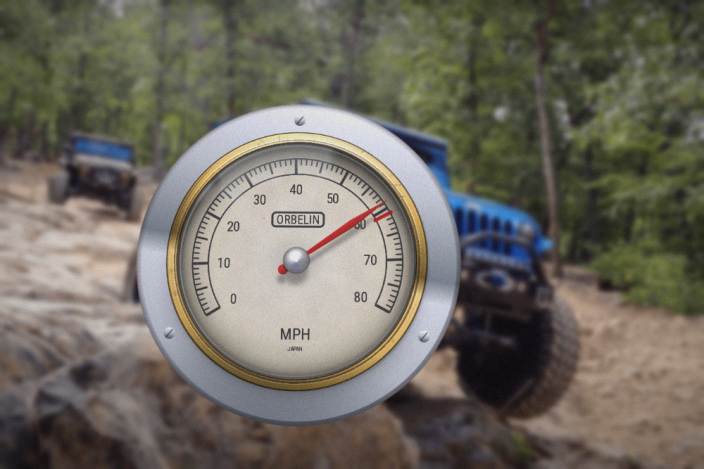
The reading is 59 mph
